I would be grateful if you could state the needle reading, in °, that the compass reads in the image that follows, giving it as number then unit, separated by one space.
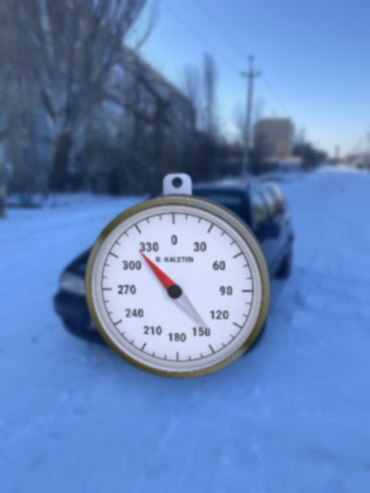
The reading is 320 °
